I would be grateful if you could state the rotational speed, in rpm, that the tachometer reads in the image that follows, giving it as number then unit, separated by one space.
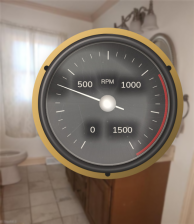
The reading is 400 rpm
